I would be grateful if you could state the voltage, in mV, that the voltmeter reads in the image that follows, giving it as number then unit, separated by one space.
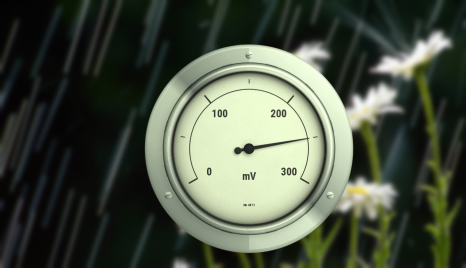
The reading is 250 mV
